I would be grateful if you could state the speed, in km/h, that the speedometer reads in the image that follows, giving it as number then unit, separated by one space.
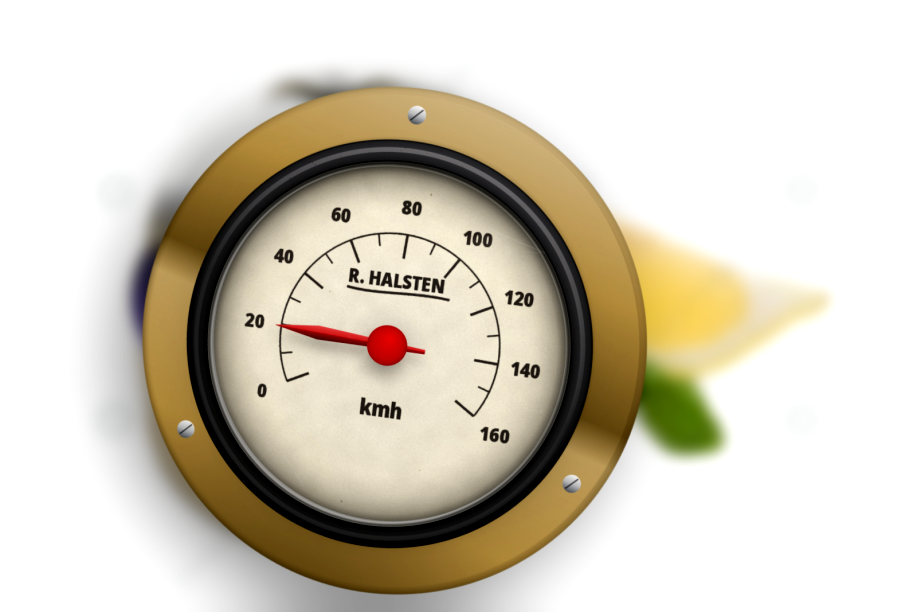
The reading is 20 km/h
